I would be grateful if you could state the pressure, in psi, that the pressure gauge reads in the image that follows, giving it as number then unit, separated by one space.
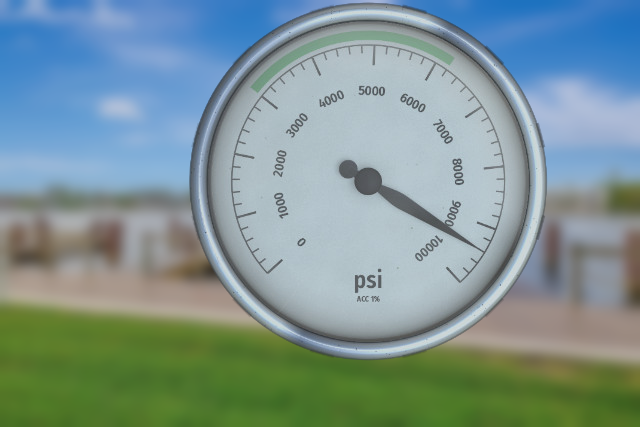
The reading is 9400 psi
